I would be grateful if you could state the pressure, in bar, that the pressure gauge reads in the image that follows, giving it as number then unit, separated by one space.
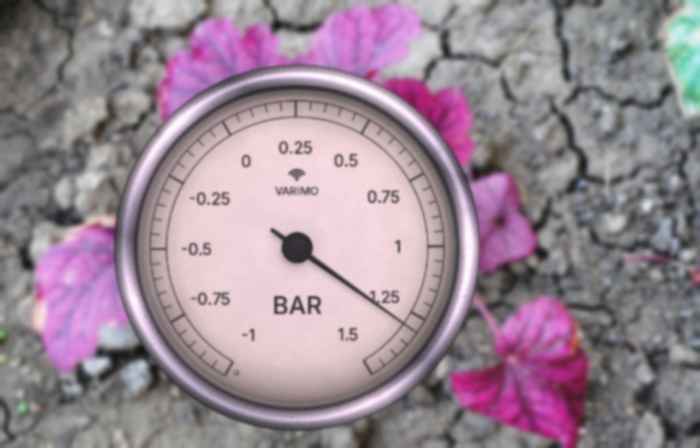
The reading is 1.3 bar
